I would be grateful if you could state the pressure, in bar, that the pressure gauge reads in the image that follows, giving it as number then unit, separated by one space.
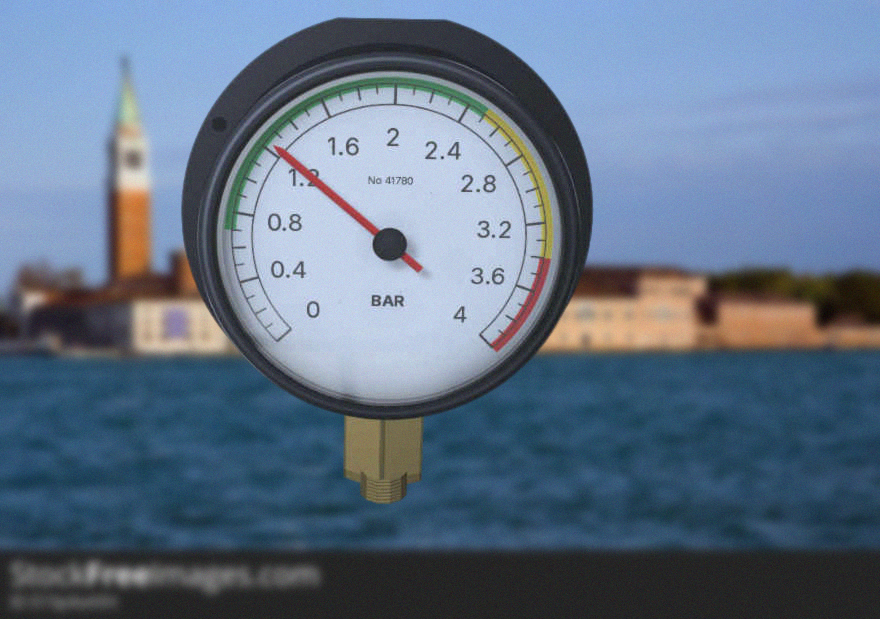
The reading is 1.25 bar
